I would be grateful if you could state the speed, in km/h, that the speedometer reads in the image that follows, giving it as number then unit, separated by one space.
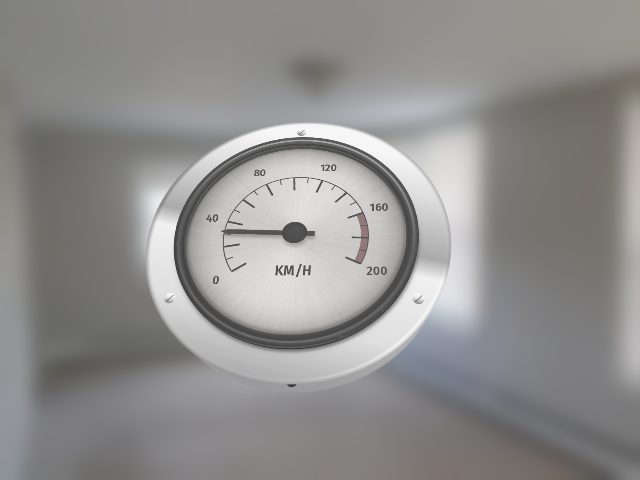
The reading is 30 km/h
